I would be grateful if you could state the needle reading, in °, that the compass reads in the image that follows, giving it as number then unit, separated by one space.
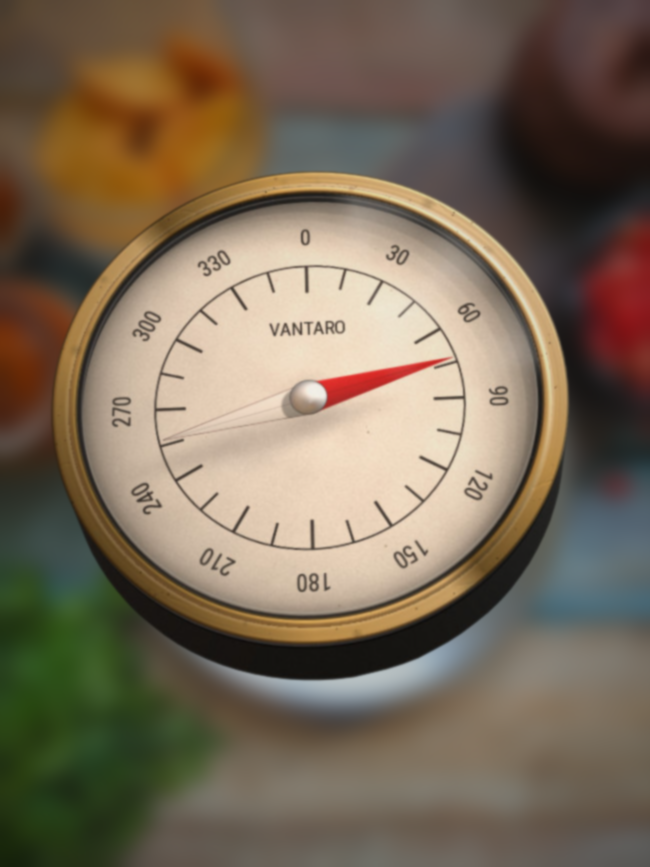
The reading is 75 °
